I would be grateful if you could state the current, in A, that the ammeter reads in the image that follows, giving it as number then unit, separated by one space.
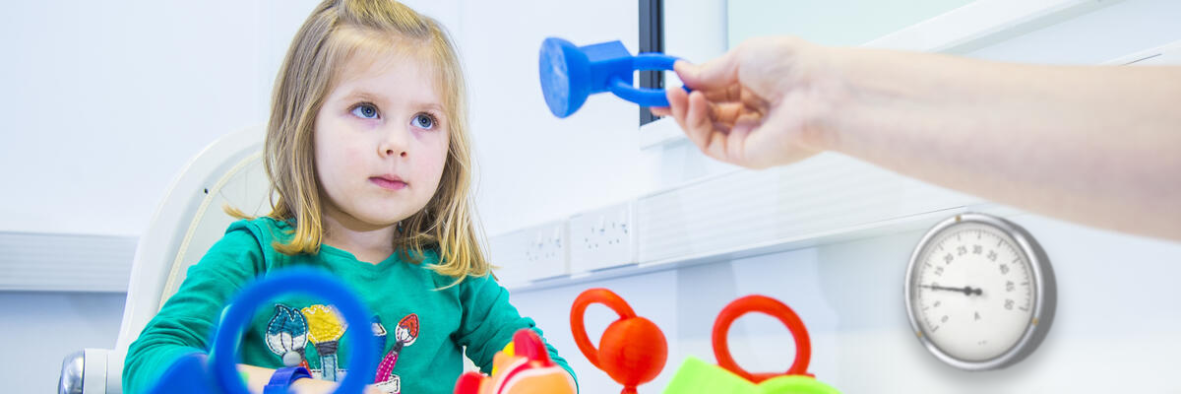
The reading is 10 A
